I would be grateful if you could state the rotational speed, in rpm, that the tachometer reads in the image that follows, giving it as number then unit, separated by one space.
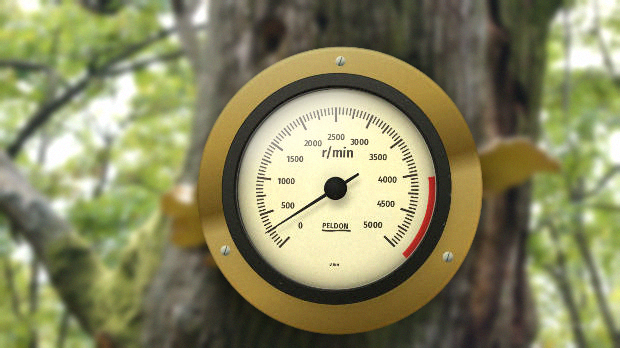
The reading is 250 rpm
